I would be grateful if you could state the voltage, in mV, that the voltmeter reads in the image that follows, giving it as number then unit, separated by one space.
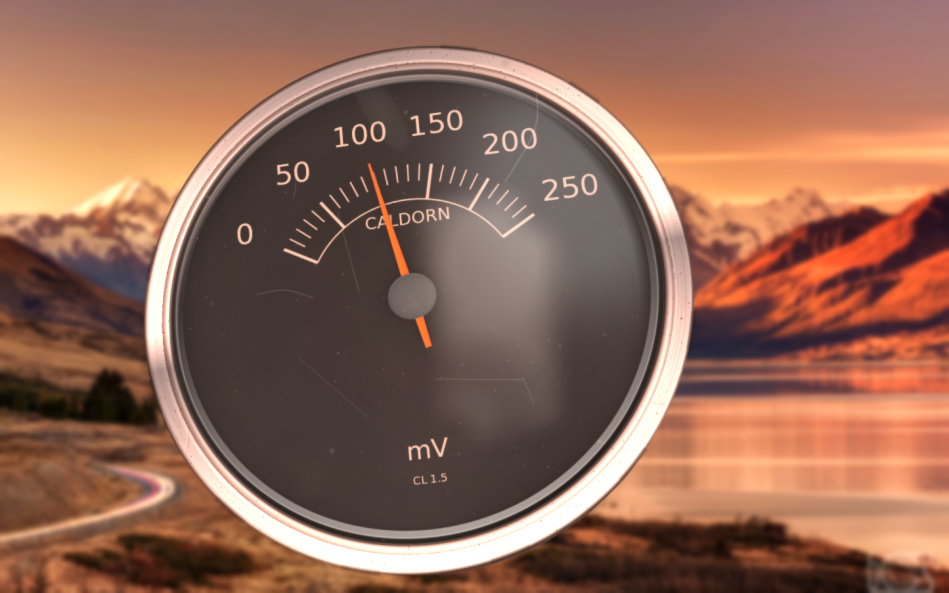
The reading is 100 mV
